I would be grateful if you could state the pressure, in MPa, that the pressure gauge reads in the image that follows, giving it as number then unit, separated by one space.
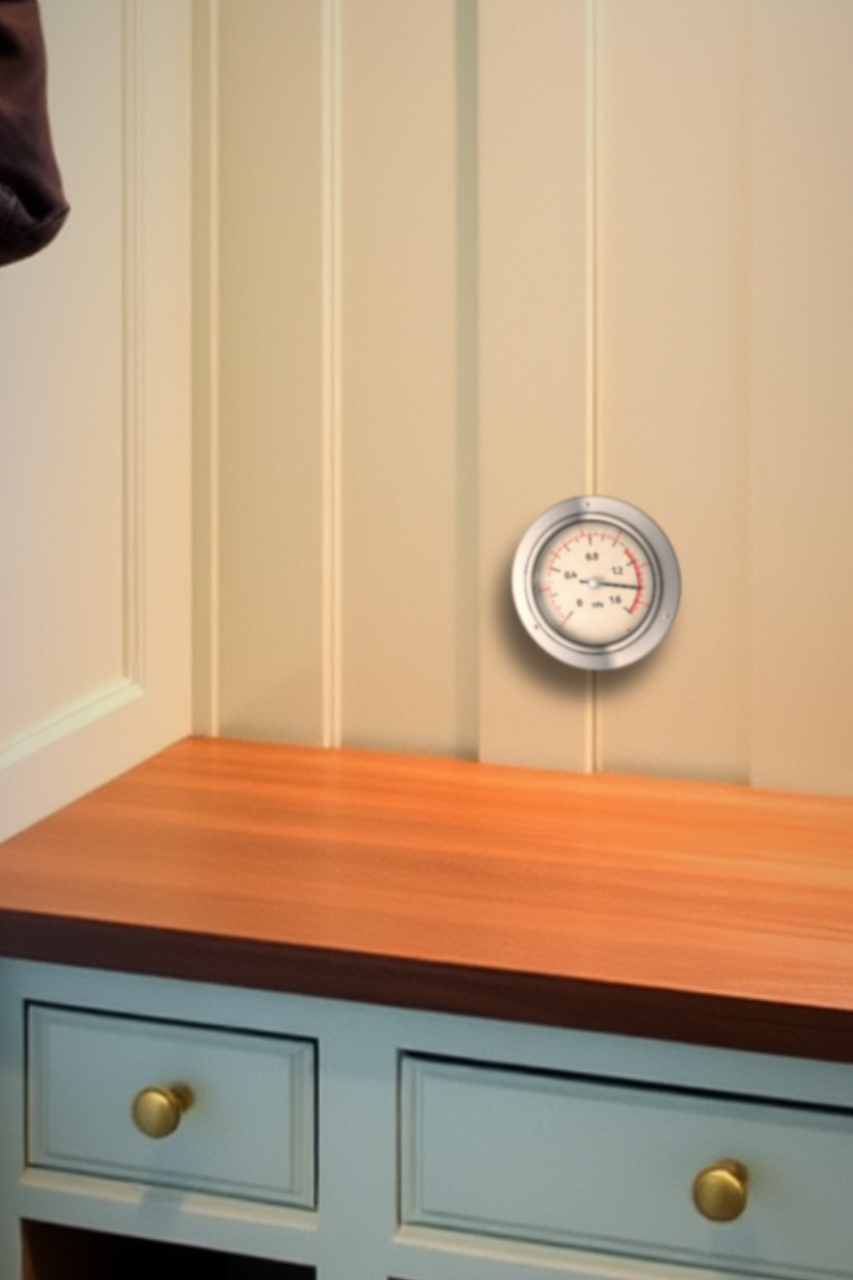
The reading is 1.4 MPa
